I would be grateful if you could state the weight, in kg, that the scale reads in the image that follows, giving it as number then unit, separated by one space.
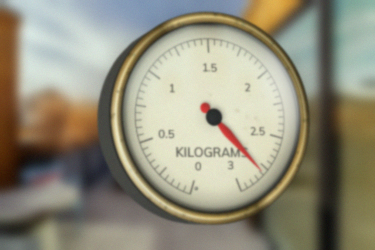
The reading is 2.8 kg
